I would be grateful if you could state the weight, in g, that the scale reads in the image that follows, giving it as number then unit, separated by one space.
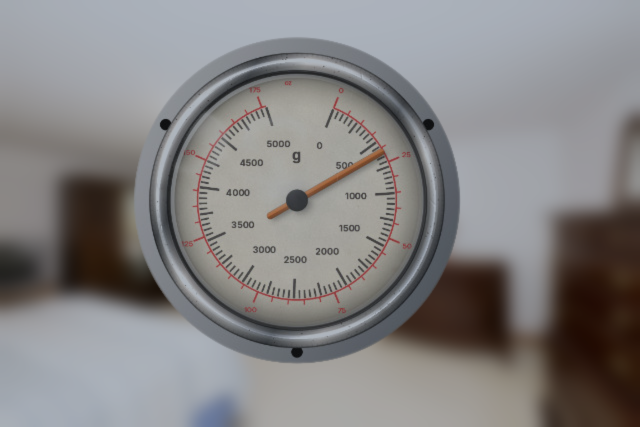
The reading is 600 g
